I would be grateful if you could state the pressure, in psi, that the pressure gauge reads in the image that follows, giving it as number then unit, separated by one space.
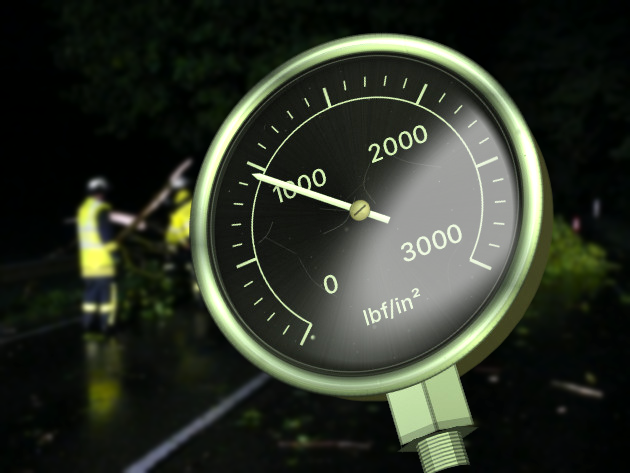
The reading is 950 psi
